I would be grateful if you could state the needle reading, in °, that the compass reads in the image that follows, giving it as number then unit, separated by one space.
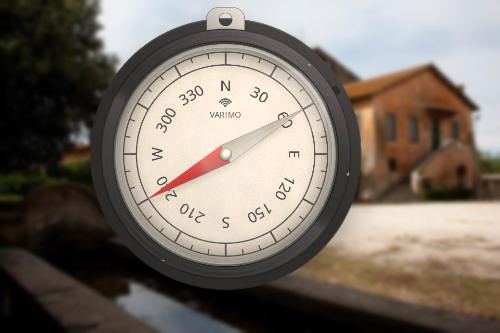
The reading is 240 °
